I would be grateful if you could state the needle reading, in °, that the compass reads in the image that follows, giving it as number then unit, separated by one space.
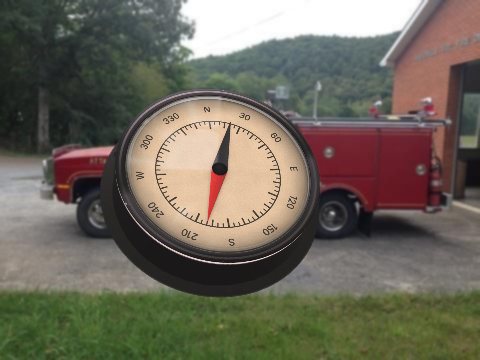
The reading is 200 °
